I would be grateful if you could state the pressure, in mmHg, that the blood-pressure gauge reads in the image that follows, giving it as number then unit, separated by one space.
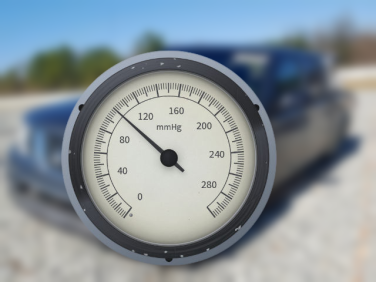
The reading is 100 mmHg
